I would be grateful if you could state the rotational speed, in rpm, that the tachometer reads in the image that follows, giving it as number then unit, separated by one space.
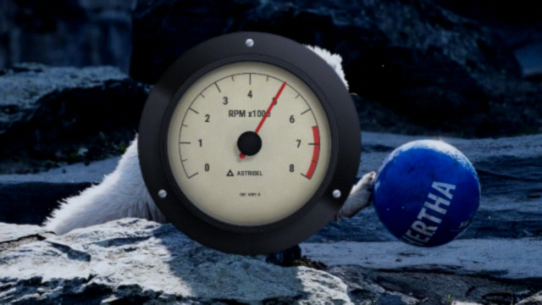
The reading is 5000 rpm
